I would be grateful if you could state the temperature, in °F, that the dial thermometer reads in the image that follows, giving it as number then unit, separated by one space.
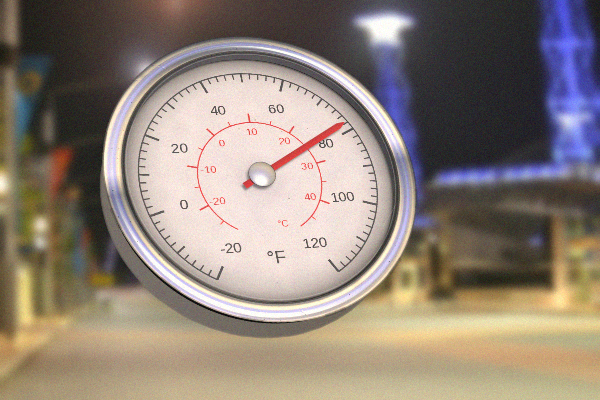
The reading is 78 °F
